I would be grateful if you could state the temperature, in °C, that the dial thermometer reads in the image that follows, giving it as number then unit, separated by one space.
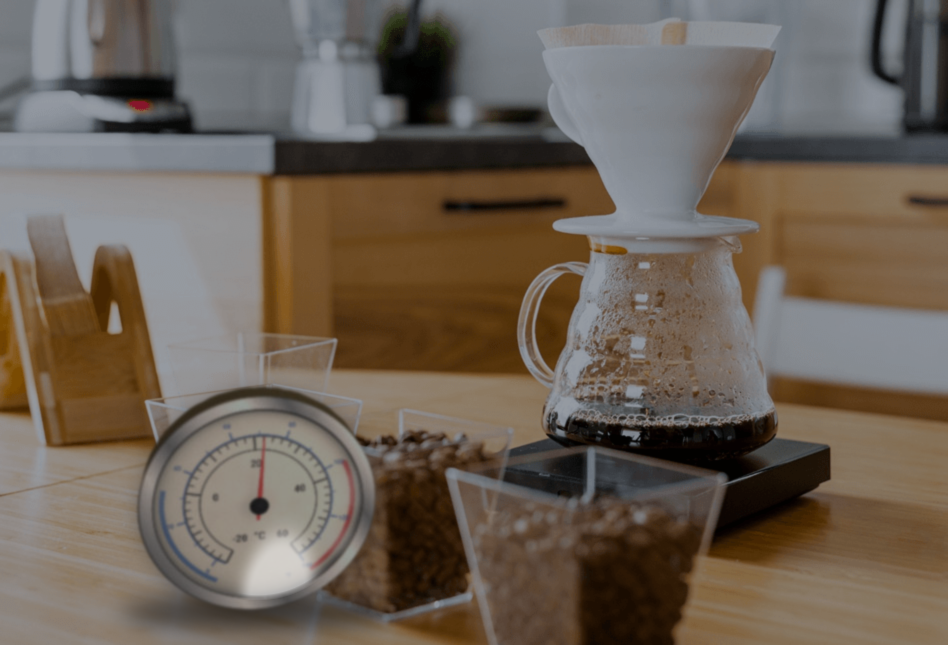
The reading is 22 °C
